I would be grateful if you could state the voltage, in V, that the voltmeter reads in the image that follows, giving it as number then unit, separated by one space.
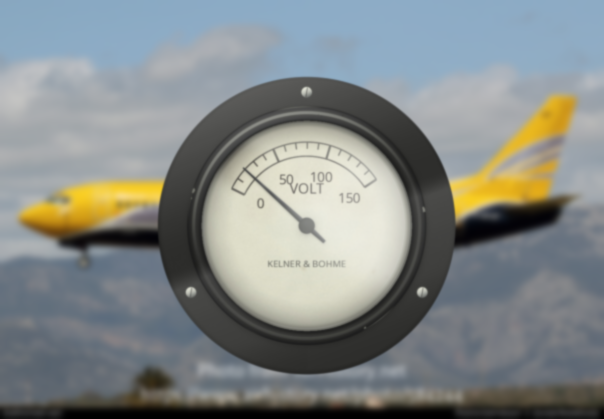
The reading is 20 V
